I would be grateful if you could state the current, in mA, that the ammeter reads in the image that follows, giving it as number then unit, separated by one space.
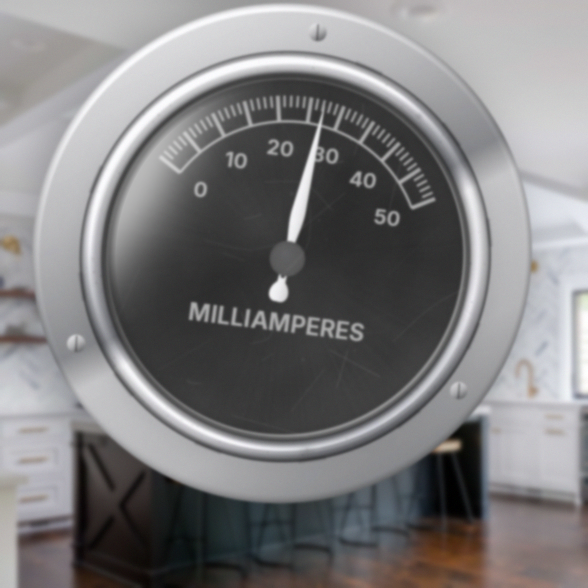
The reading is 27 mA
